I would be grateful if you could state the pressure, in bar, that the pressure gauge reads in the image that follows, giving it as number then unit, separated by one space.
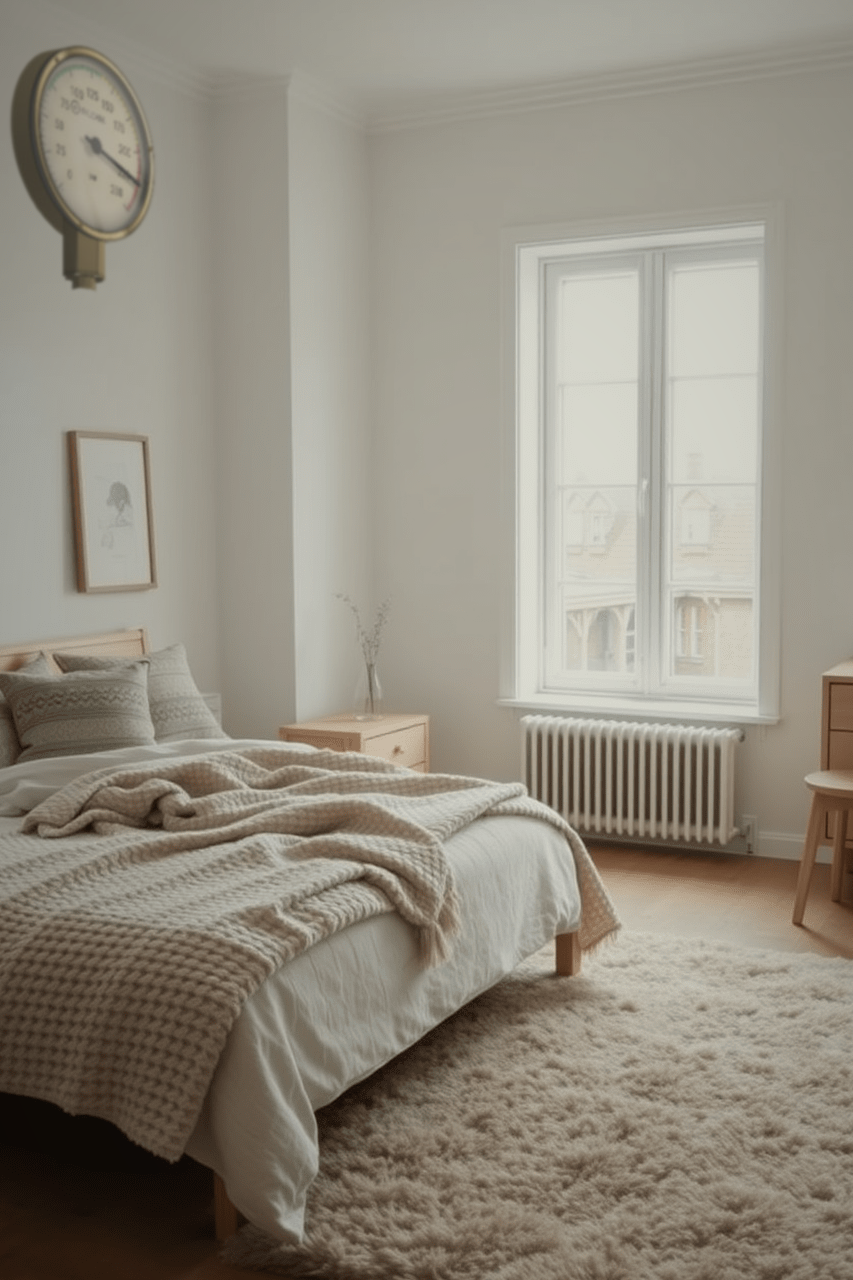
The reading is 225 bar
